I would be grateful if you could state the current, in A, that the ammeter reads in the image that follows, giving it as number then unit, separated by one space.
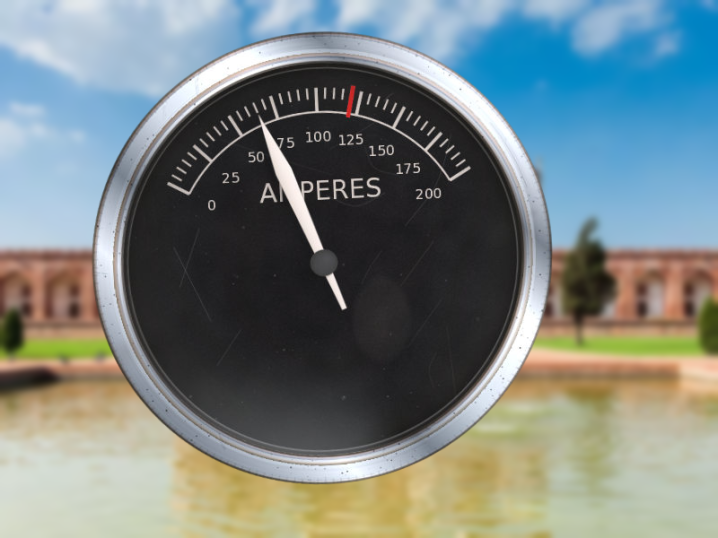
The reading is 65 A
